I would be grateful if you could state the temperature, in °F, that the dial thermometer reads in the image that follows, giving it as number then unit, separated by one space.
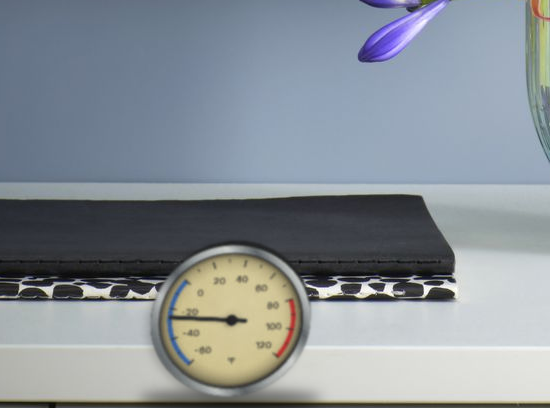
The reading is -25 °F
